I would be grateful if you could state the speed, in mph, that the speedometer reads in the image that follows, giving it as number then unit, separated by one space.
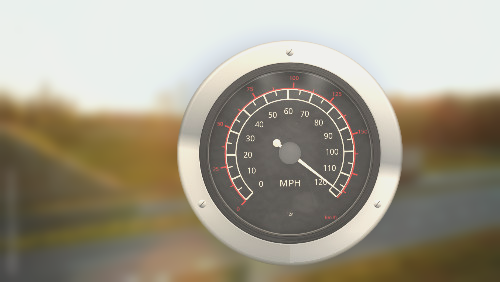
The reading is 117.5 mph
